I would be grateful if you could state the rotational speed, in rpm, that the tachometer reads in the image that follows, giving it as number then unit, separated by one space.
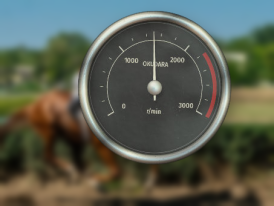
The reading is 1500 rpm
